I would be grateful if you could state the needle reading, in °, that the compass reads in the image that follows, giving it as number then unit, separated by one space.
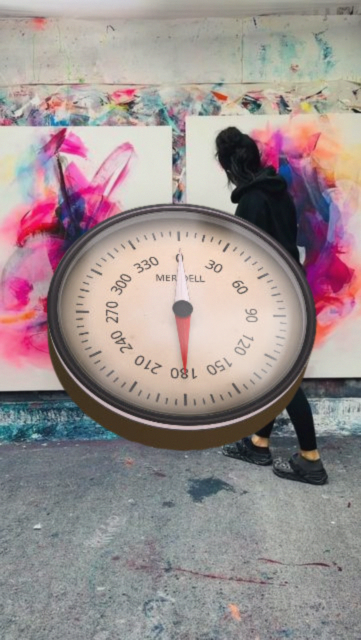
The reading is 180 °
